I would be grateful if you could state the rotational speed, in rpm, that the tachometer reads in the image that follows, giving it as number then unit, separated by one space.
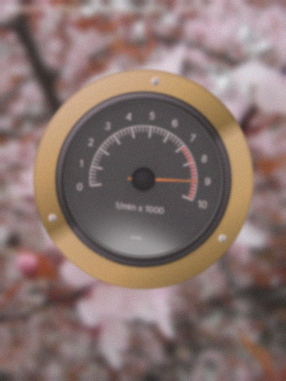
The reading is 9000 rpm
